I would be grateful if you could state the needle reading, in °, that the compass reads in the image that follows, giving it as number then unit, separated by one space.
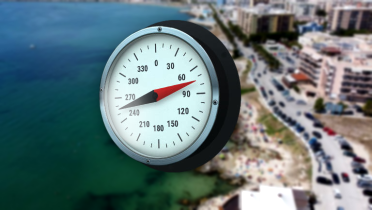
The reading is 75 °
